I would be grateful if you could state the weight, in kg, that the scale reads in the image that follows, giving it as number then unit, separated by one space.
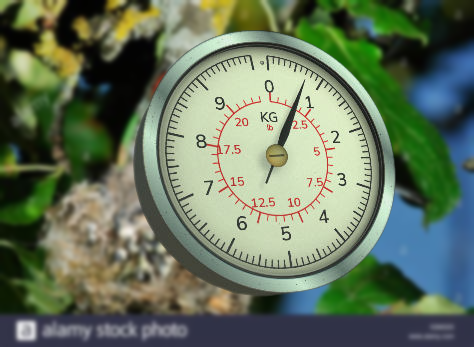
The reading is 0.7 kg
